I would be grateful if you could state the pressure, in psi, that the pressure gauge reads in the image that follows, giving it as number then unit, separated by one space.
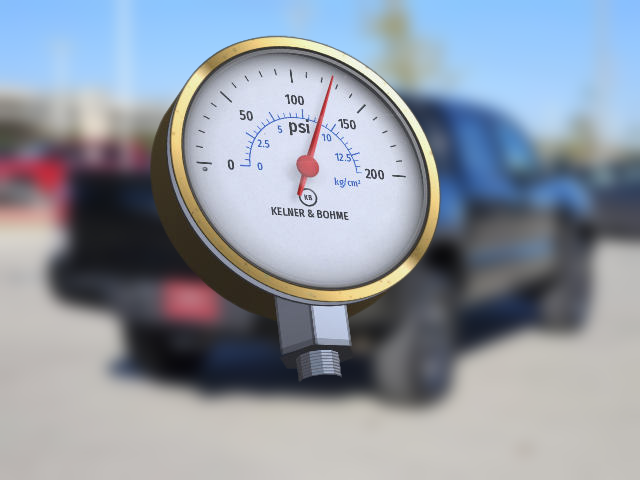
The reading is 125 psi
